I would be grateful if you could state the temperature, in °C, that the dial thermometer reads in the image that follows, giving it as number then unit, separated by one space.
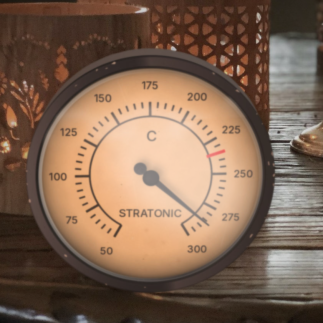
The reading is 285 °C
